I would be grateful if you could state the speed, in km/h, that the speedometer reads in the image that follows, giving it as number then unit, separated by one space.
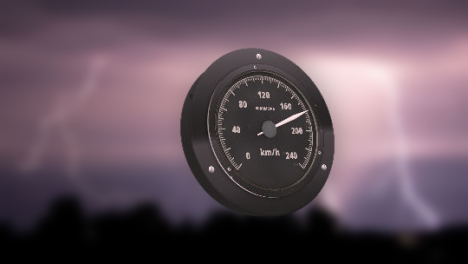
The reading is 180 km/h
